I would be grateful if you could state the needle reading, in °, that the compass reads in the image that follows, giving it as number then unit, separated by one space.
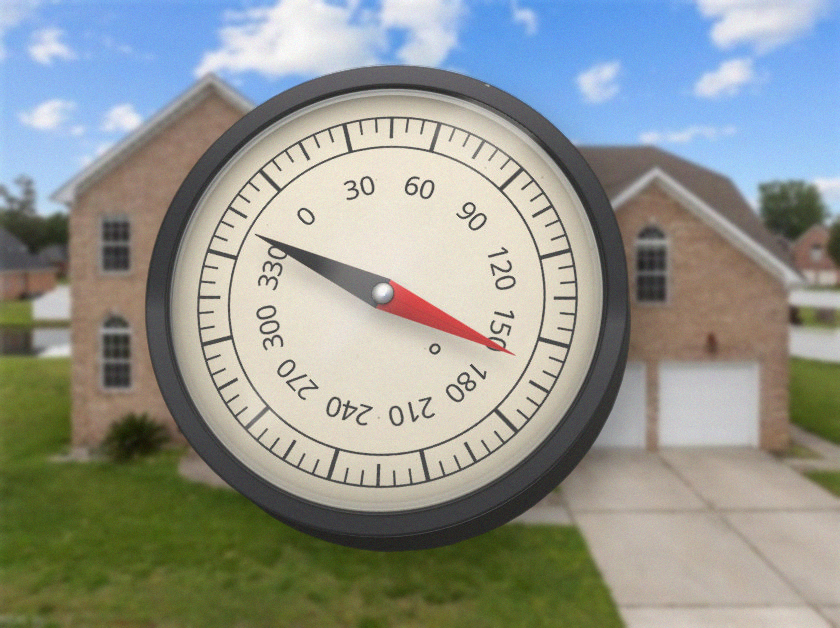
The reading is 160 °
